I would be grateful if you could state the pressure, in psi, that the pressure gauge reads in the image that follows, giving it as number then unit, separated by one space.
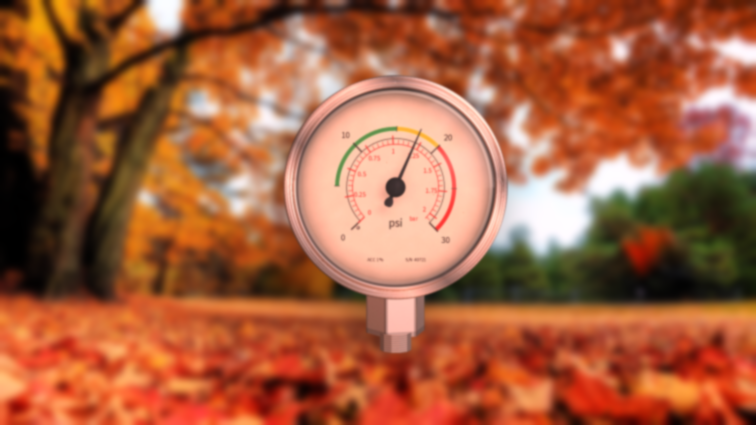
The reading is 17.5 psi
